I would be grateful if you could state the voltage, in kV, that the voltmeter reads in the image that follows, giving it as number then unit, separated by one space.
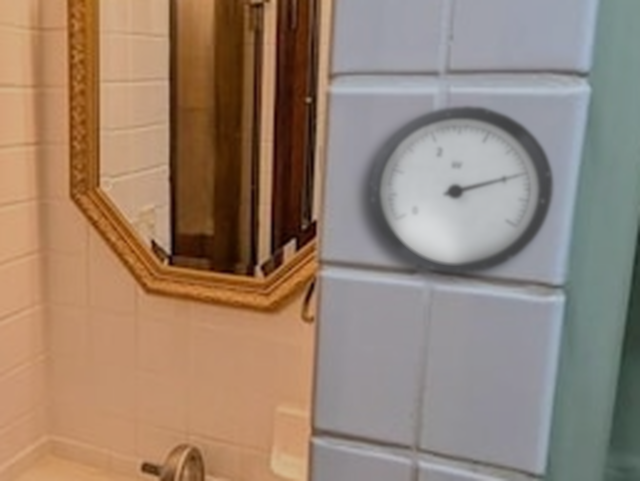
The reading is 4 kV
